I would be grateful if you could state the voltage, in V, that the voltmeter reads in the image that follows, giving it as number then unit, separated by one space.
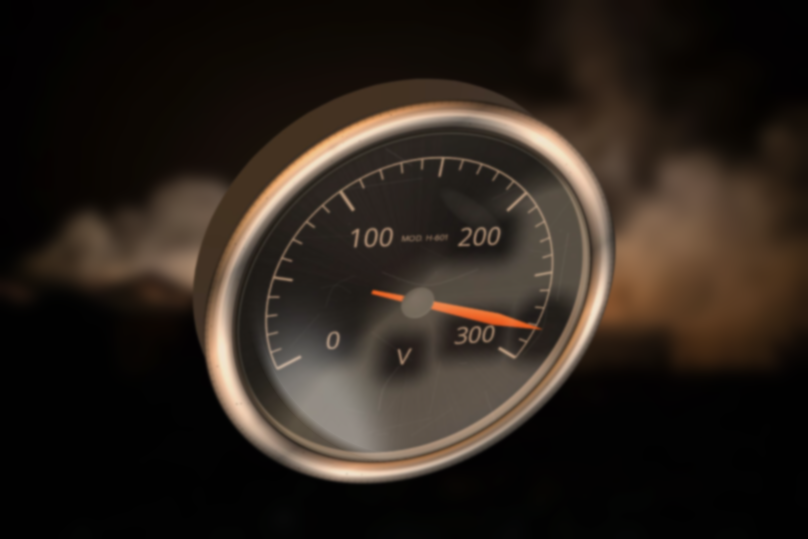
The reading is 280 V
